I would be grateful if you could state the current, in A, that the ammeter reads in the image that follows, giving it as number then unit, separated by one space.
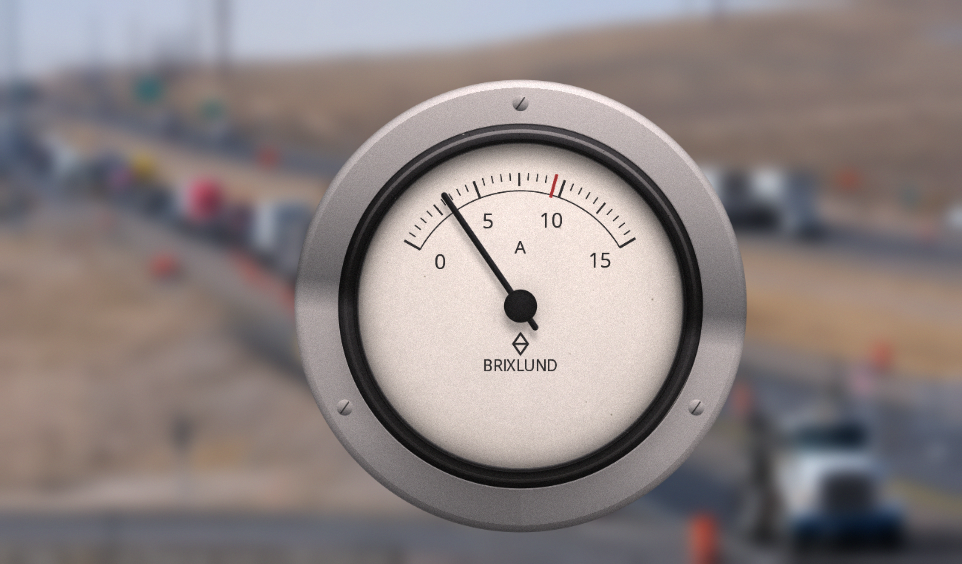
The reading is 3.25 A
